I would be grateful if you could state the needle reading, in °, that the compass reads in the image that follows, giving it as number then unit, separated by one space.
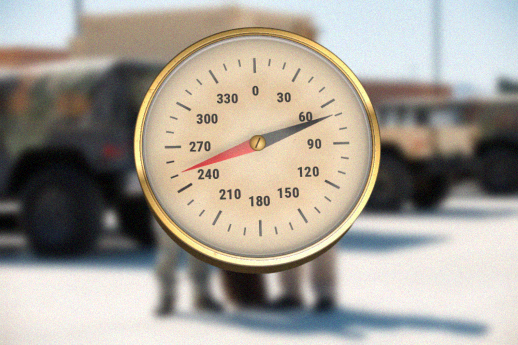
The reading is 250 °
